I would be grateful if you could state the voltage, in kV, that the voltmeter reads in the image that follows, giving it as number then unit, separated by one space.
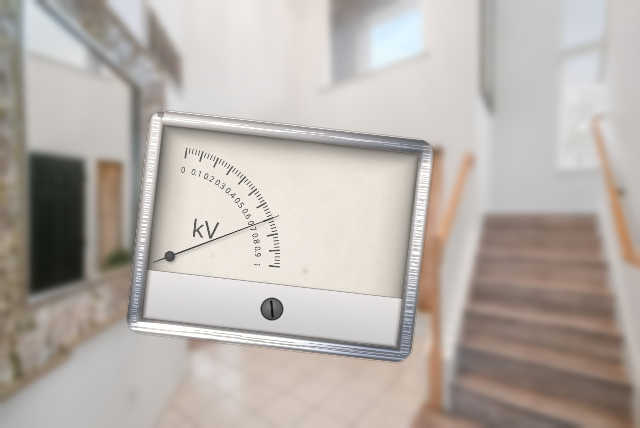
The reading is 0.7 kV
